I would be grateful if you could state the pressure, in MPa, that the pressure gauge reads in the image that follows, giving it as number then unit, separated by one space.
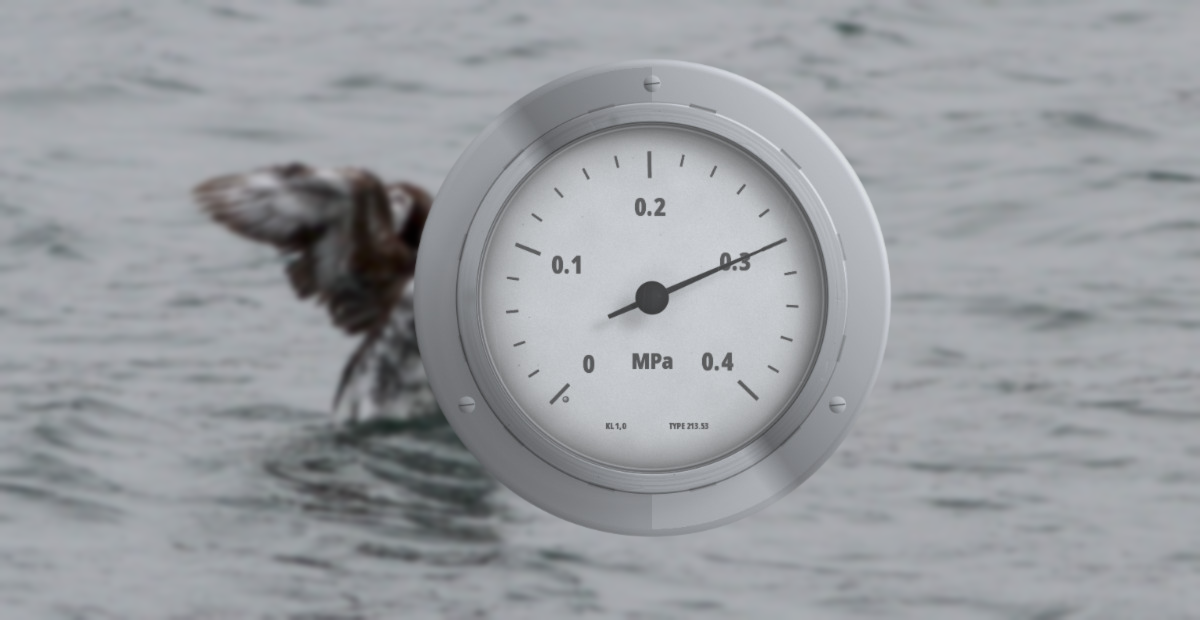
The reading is 0.3 MPa
